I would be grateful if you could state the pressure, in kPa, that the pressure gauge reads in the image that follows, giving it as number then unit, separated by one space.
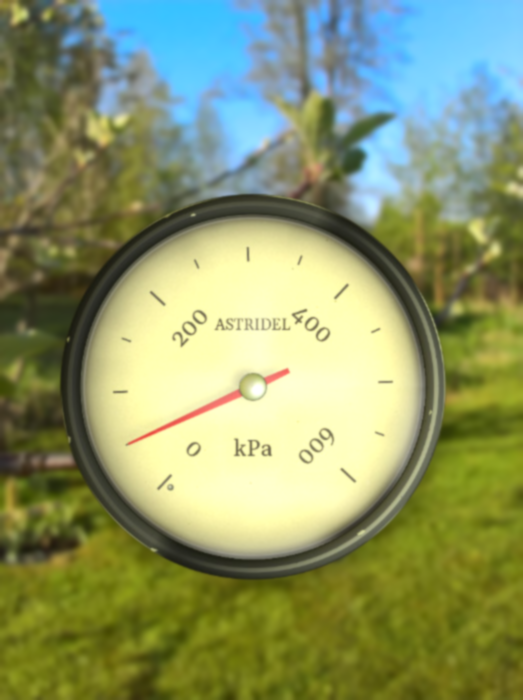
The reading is 50 kPa
